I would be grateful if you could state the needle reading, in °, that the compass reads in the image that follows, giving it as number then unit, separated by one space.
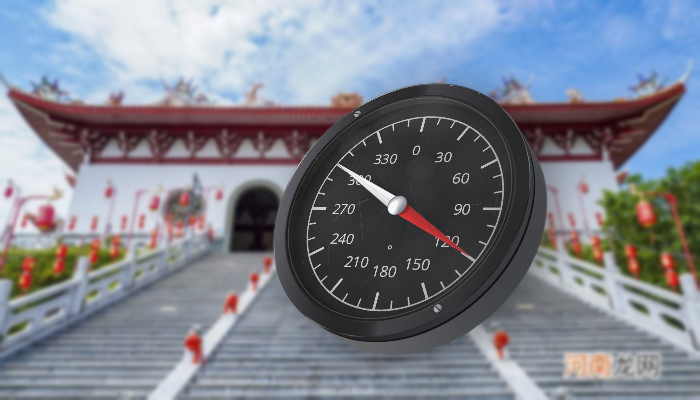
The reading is 120 °
